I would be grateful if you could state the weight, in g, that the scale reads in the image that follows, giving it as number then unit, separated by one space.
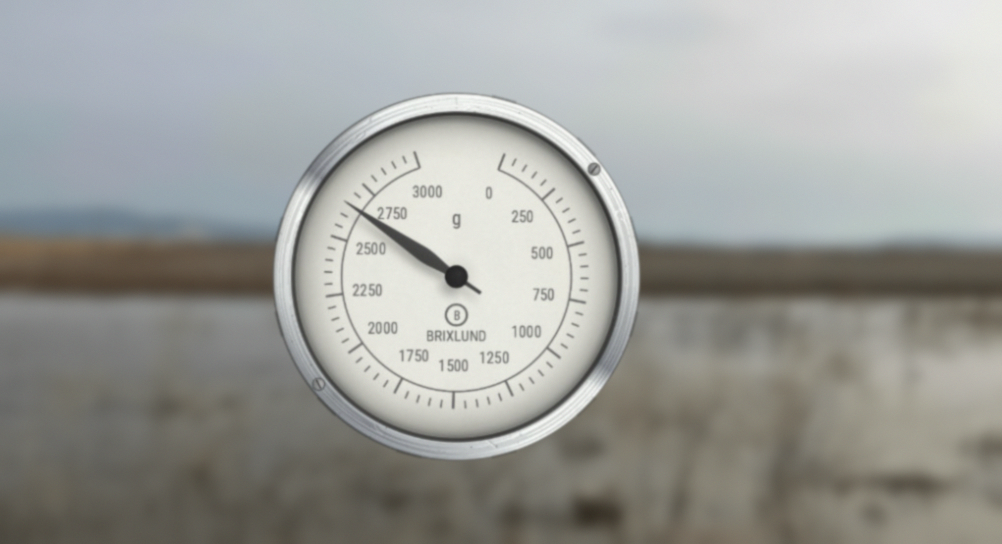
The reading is 2650 g
